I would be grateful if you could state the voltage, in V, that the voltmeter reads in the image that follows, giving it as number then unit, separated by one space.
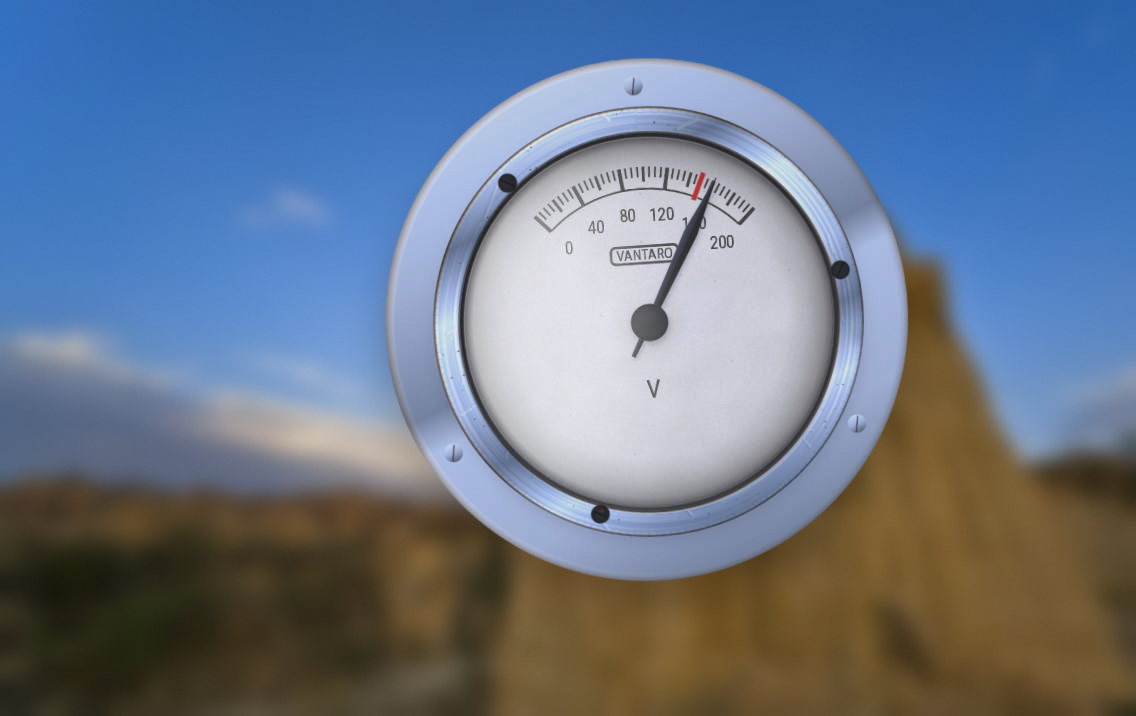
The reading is 160 V
